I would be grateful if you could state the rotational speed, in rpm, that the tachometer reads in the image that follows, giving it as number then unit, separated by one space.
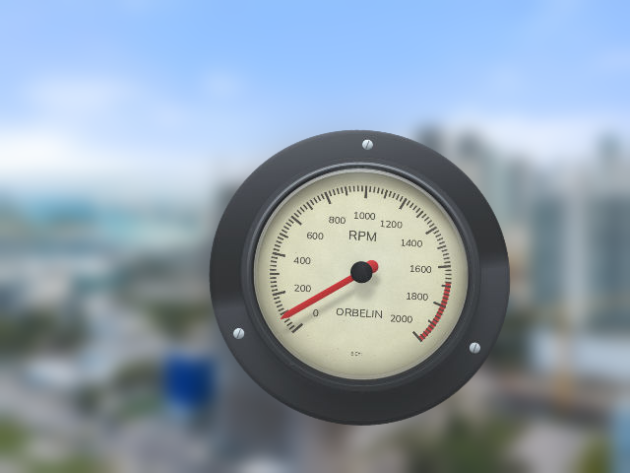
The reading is 80 rpm
